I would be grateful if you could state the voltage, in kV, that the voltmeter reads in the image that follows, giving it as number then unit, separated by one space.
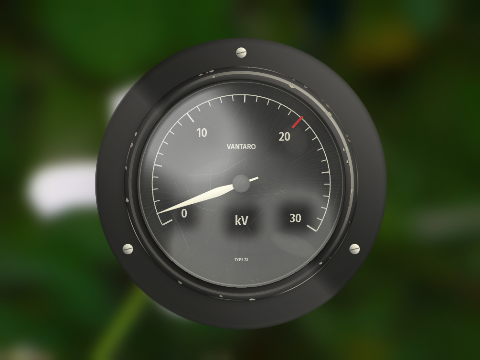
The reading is 1 kV
